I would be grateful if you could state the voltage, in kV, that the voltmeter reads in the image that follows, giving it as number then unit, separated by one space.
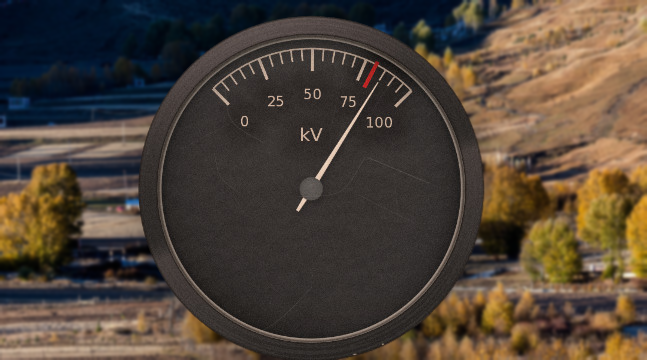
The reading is 85 kV
